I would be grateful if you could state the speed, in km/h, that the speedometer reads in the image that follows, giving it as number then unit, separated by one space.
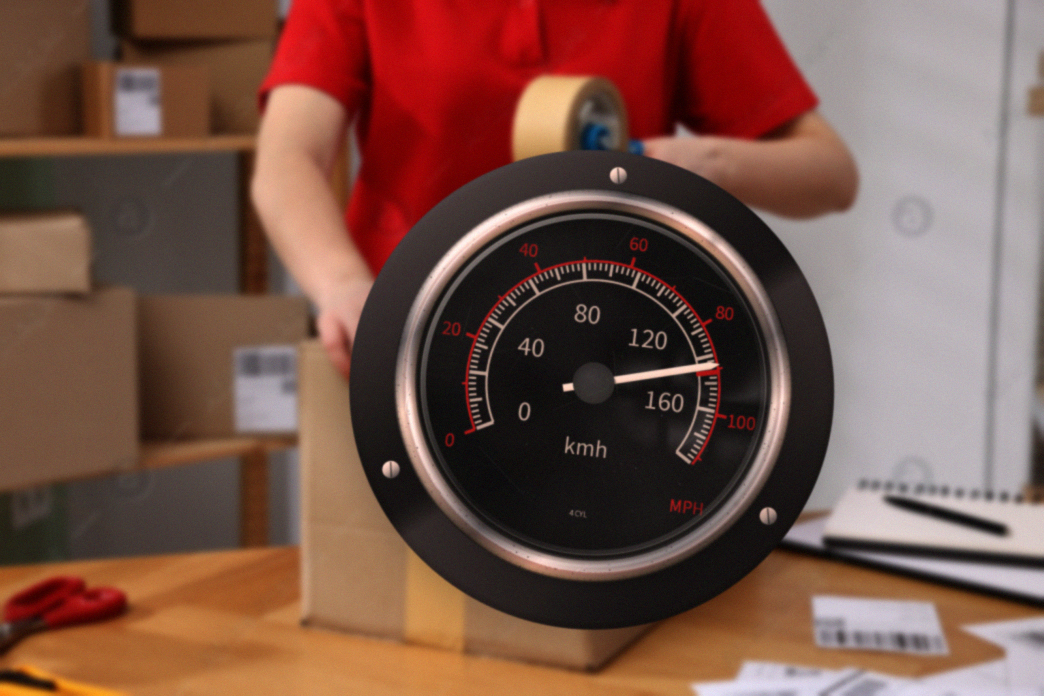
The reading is 144 km/h
